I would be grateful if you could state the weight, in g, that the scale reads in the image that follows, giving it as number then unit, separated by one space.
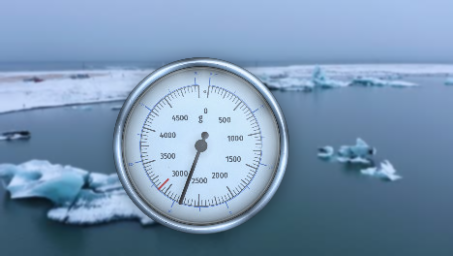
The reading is 2750 g
